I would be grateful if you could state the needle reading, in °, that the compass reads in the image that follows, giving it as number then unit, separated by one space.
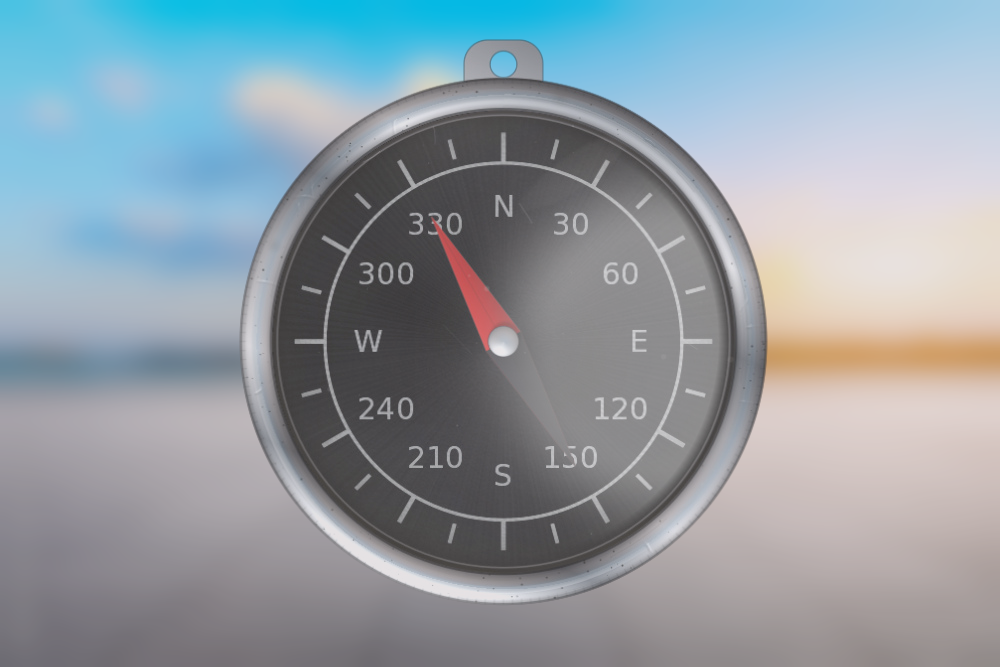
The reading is 330 °
